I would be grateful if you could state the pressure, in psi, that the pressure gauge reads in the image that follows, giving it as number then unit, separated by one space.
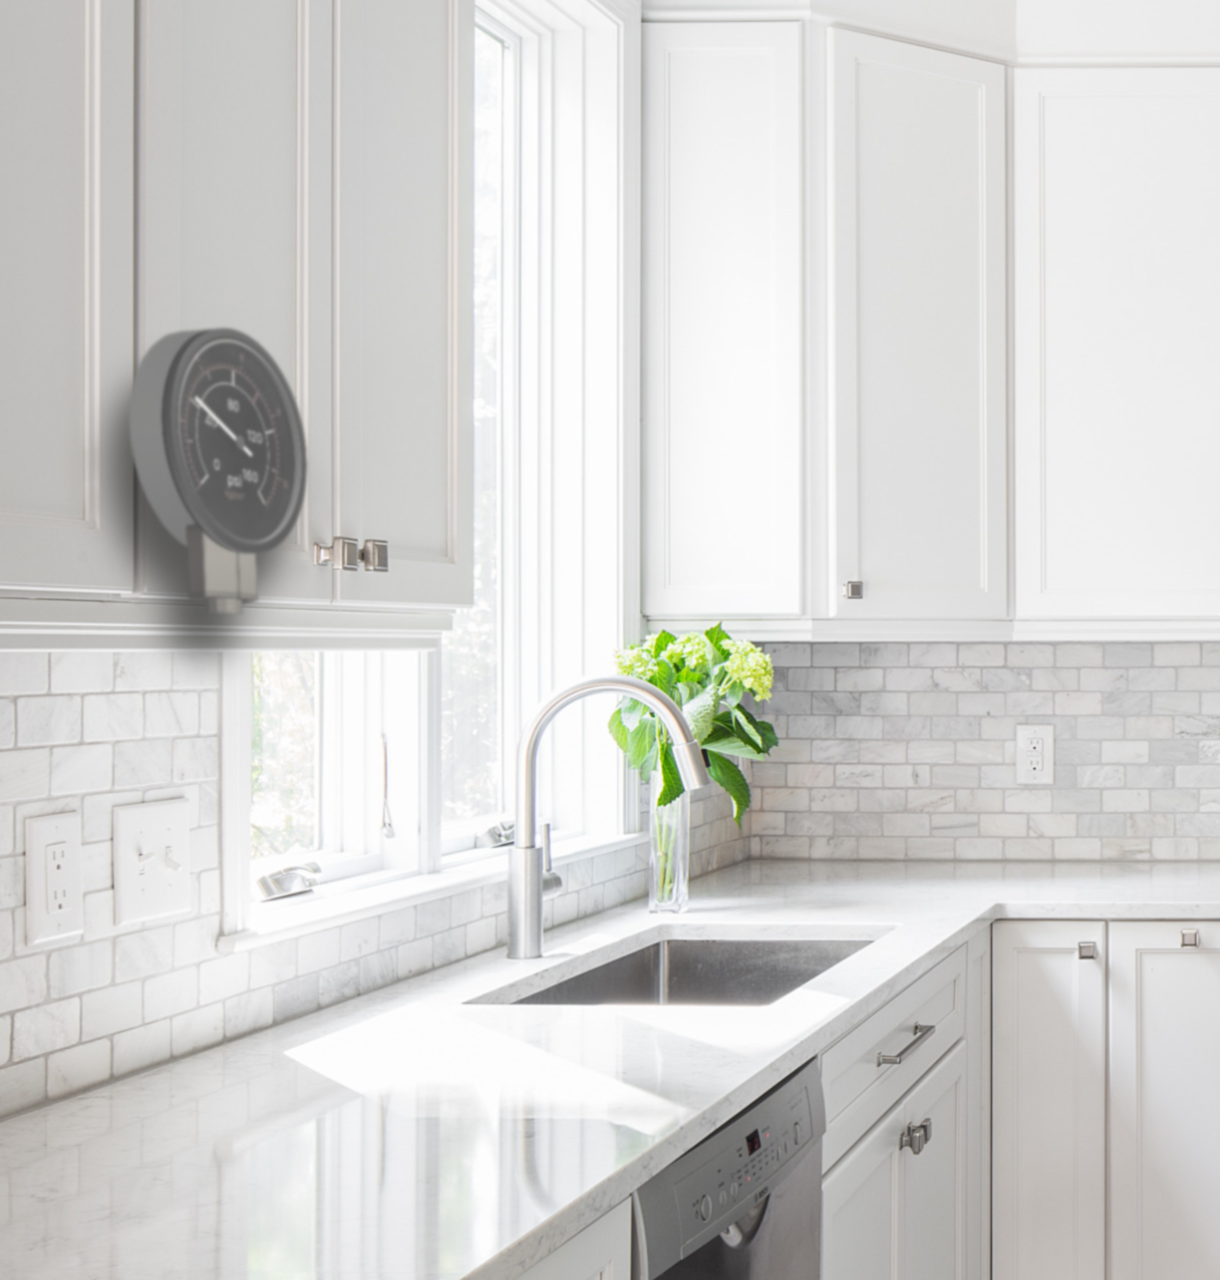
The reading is 40 psi
